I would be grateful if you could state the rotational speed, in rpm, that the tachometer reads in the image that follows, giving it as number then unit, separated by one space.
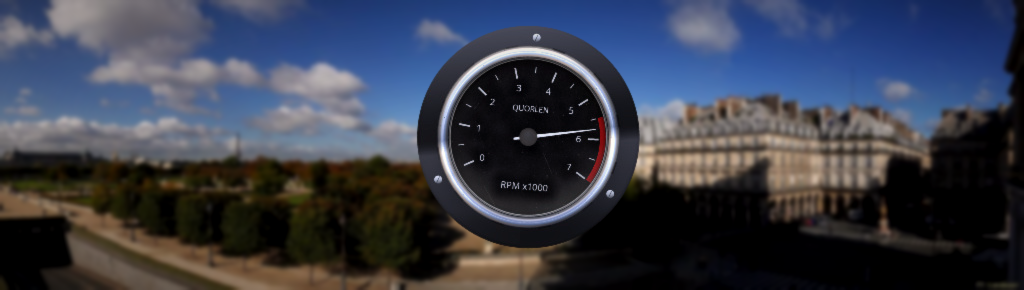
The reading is 5750 rpm
